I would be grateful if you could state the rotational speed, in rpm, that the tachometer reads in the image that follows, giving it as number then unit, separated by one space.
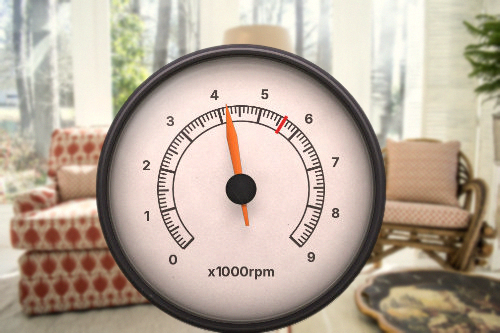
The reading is 4200 rpm
